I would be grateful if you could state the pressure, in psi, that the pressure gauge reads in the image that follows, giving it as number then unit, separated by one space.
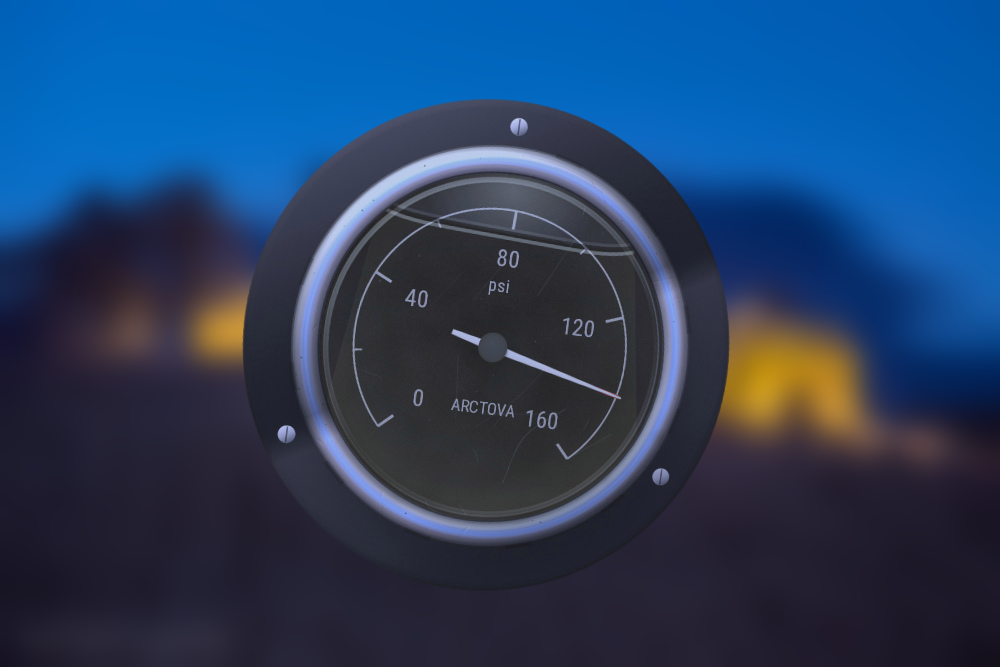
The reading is 140 psi
